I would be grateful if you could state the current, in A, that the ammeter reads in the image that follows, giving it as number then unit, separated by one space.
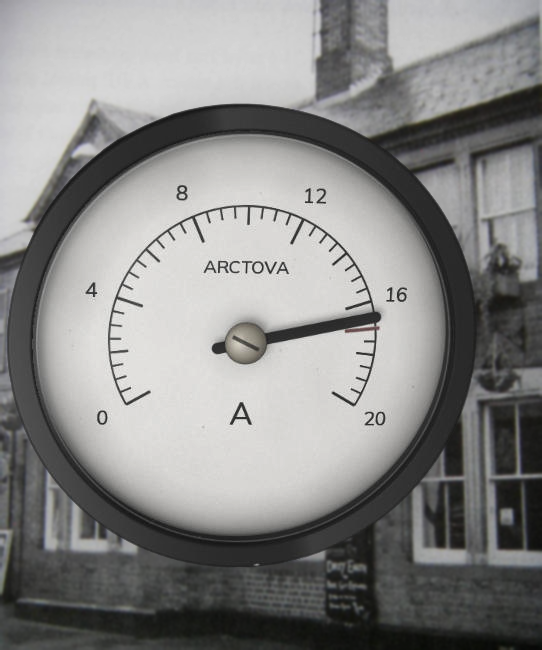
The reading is 16.5 A
